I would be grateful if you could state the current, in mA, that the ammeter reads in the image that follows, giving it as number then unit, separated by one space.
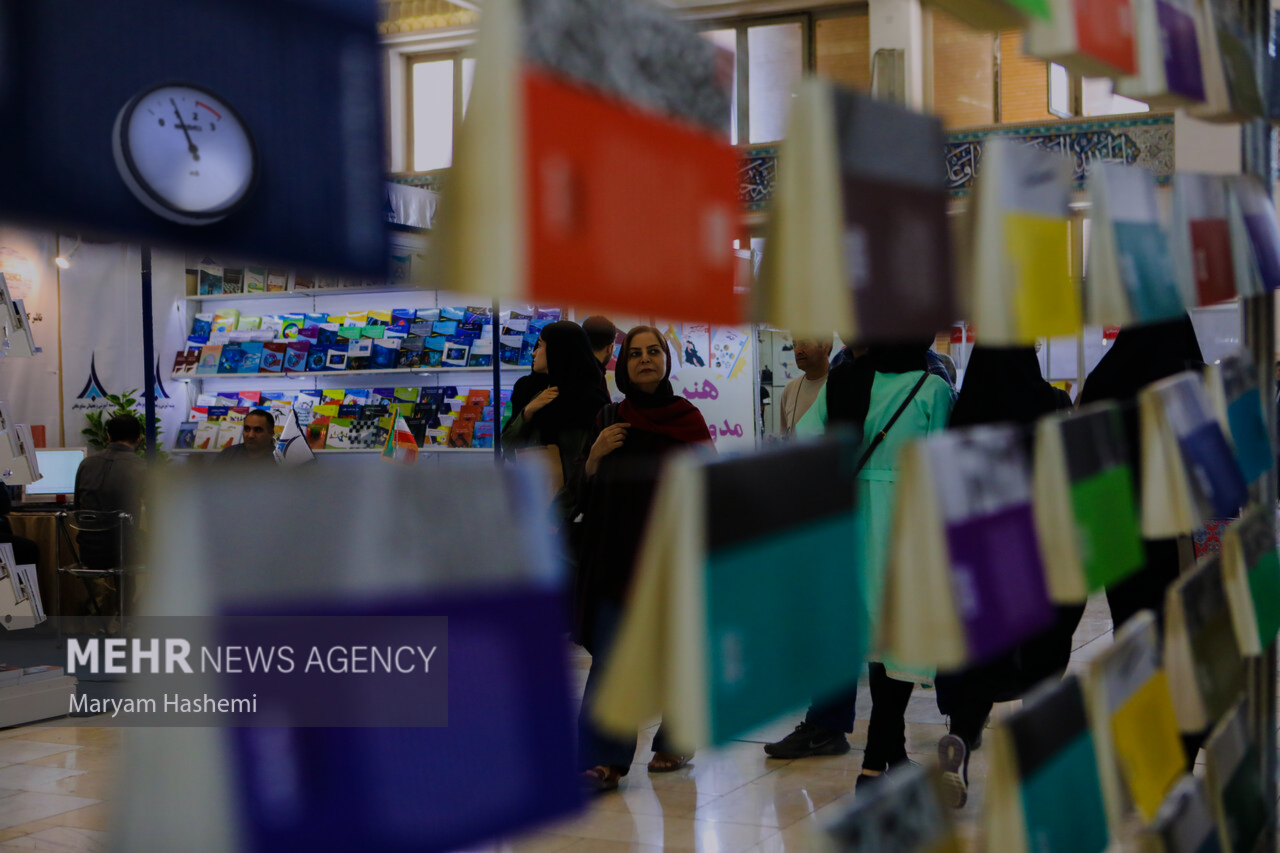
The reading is 1 mA
